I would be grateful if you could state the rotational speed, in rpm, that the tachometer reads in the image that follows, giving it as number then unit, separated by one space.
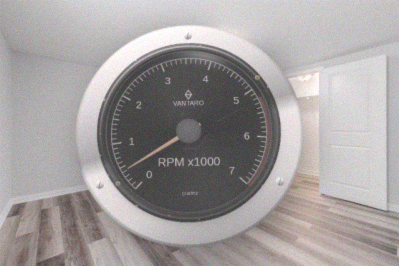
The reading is 400 rpm
